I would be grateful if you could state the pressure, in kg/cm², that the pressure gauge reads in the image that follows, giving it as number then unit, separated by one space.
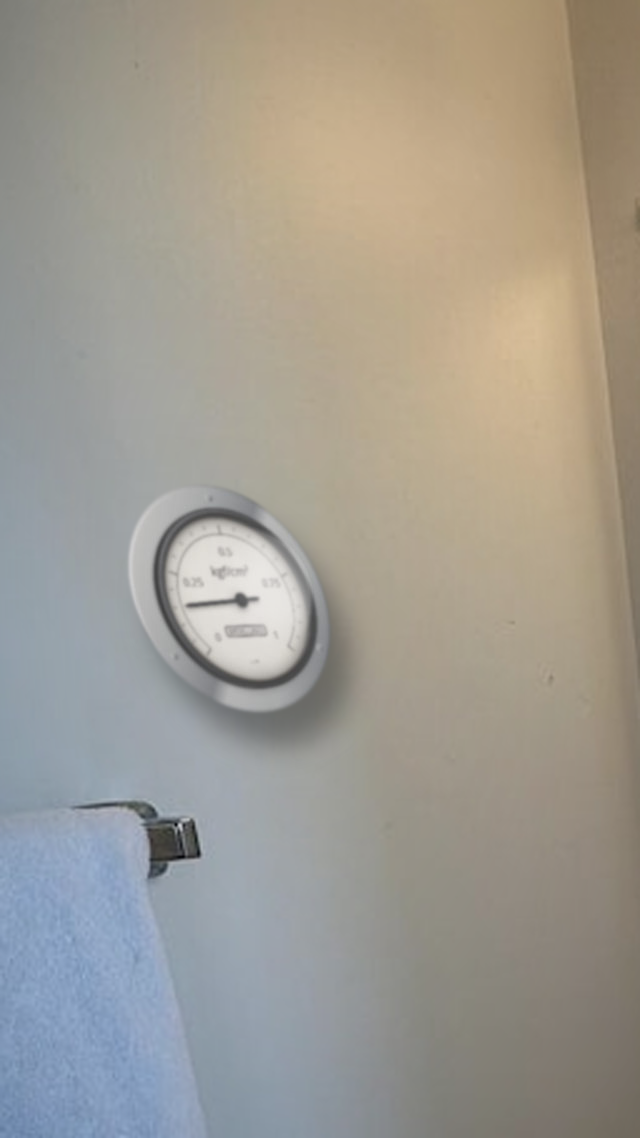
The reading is 0.15 kg/cm²
